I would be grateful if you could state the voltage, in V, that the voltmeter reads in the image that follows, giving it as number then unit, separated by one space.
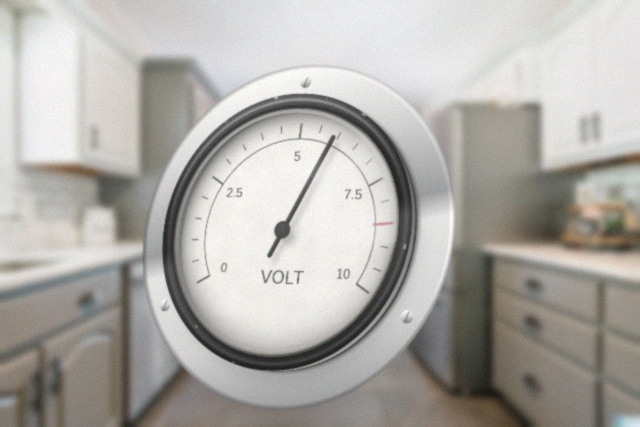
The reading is 6 V
